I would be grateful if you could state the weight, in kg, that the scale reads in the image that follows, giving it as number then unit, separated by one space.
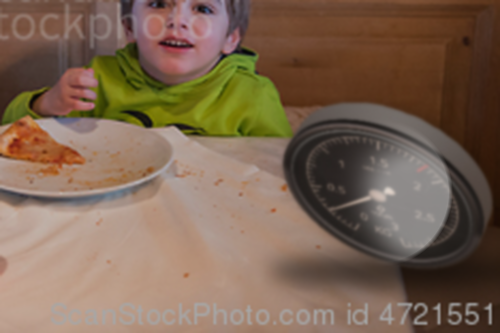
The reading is 0.25 kg
